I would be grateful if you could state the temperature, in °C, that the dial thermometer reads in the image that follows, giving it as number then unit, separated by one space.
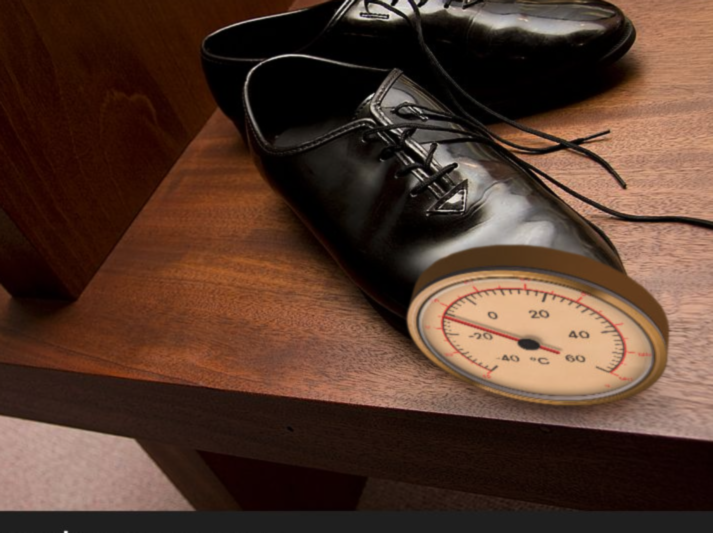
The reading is -10 °C
